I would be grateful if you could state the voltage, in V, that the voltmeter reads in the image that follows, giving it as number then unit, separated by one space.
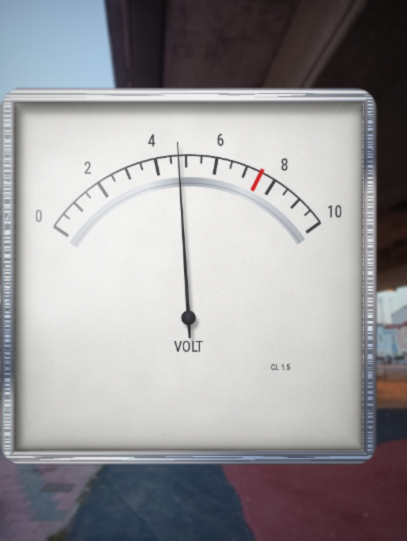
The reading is 4.75 V
